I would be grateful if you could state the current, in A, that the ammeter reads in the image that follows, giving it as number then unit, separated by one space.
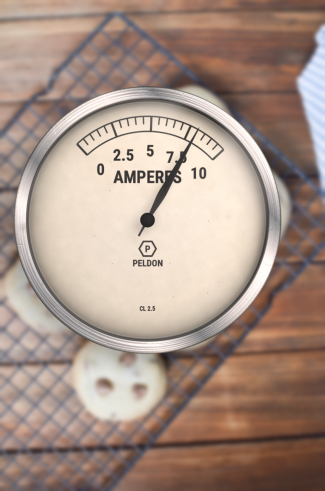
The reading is 8 A
